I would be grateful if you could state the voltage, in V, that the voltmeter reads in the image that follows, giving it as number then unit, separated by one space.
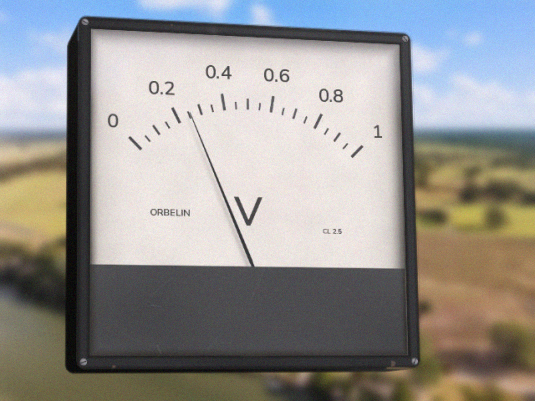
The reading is 0.25 V
